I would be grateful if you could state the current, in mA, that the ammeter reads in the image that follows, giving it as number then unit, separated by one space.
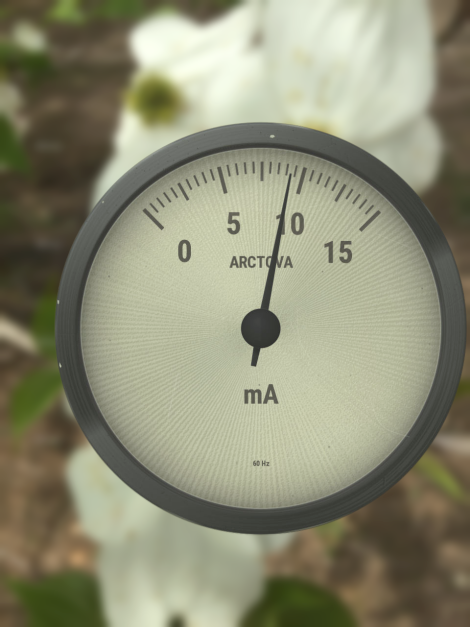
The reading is 9.25 mA
